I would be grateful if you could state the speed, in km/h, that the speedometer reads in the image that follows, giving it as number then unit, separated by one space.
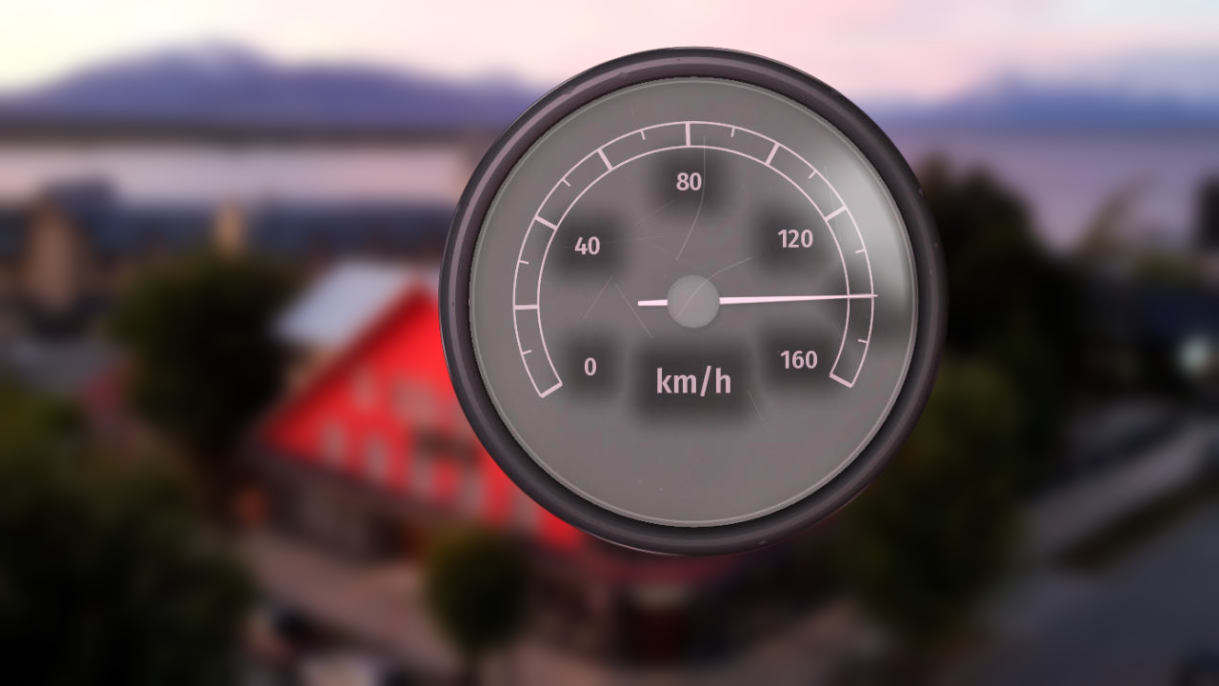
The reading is 140 km/h
